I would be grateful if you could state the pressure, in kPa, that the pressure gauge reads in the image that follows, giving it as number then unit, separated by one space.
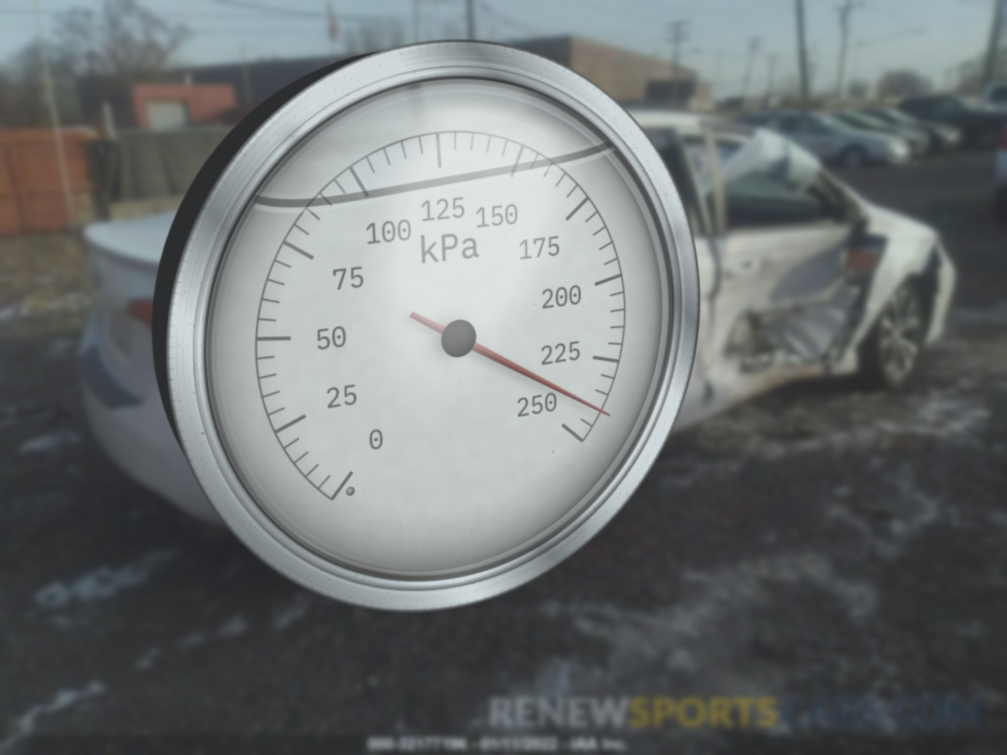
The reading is 240 kPa
